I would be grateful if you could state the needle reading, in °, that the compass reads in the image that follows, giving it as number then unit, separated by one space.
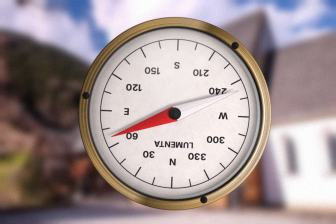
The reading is 67.5 °
